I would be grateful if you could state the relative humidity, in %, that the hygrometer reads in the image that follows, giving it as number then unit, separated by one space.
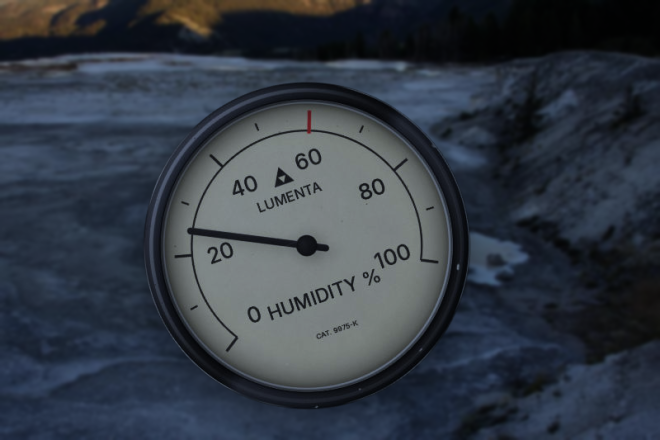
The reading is 25 %
